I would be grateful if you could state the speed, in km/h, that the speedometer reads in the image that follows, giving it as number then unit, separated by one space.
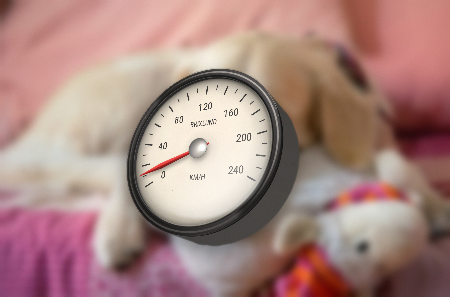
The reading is 10 km/h
